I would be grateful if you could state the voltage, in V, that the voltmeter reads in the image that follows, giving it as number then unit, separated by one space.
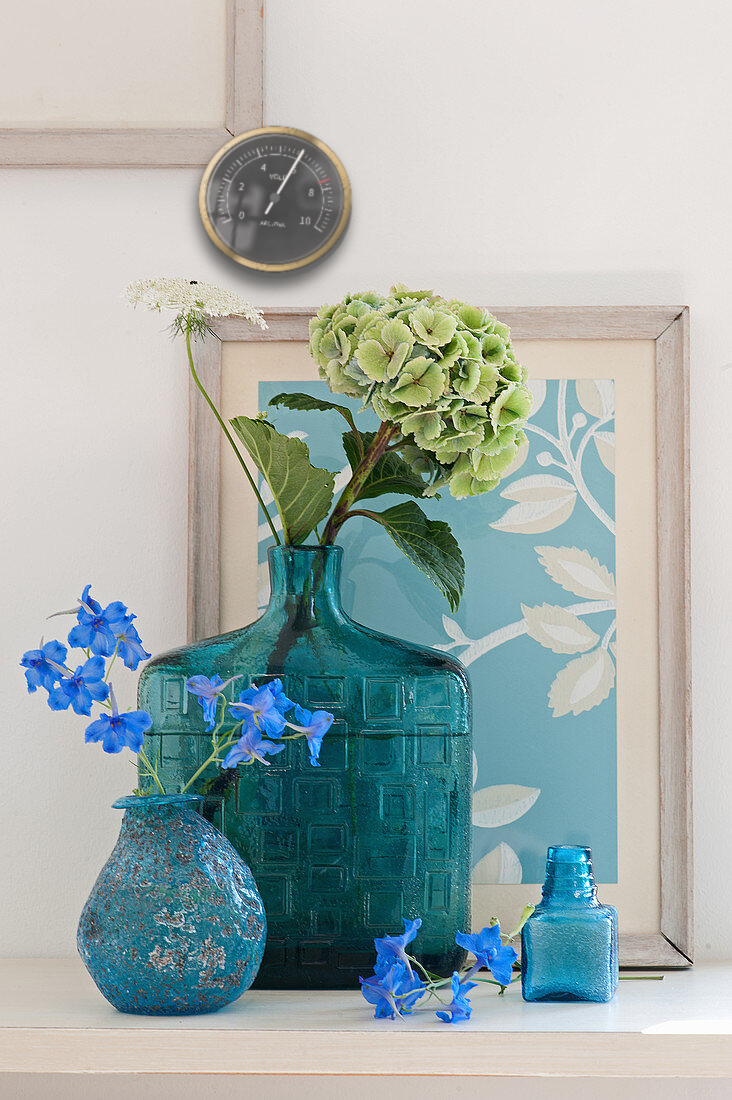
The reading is 6 V
